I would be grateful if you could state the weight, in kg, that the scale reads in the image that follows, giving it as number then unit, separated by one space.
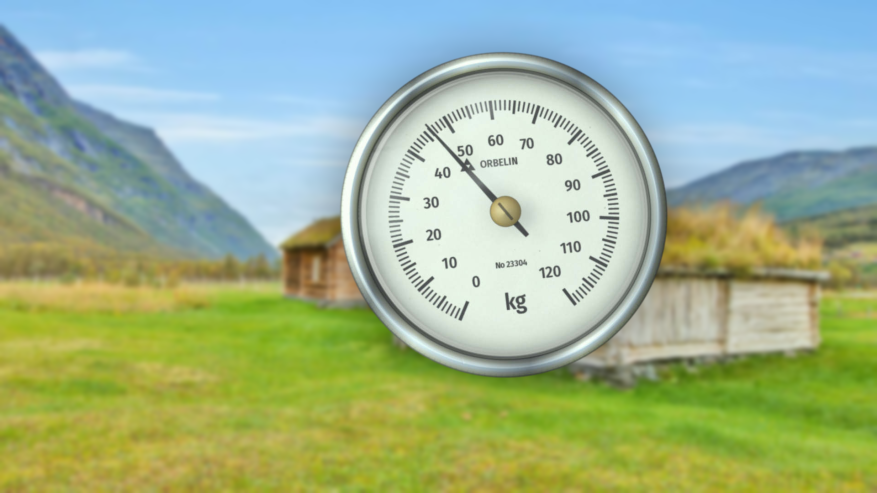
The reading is 46 kg
